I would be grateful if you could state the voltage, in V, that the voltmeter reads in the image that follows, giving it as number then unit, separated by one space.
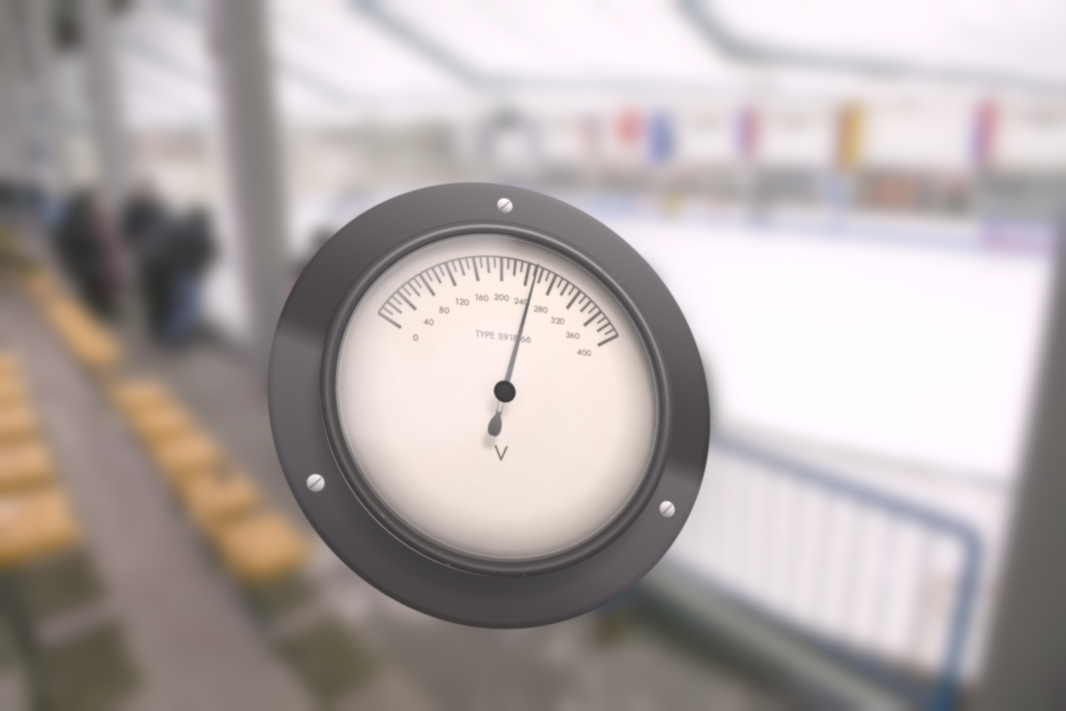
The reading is 250 V
